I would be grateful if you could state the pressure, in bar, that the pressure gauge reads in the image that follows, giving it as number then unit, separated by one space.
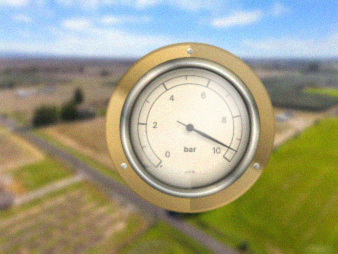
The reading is 9.5 bar
